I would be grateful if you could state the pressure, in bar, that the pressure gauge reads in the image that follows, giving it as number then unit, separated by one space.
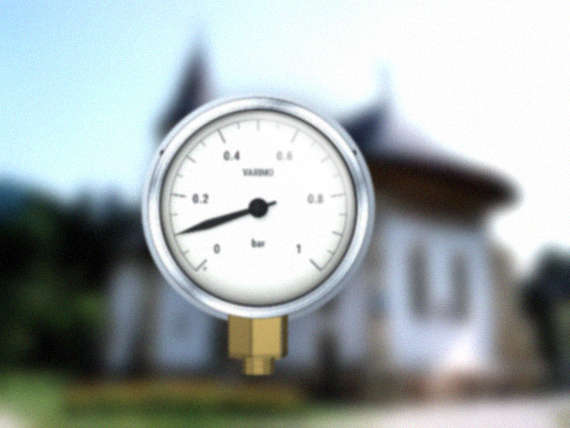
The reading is 0.1 bar
